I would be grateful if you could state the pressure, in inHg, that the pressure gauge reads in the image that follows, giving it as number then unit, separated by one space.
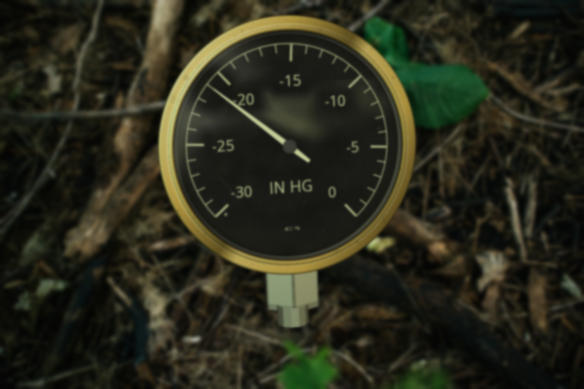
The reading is -21 inHg
